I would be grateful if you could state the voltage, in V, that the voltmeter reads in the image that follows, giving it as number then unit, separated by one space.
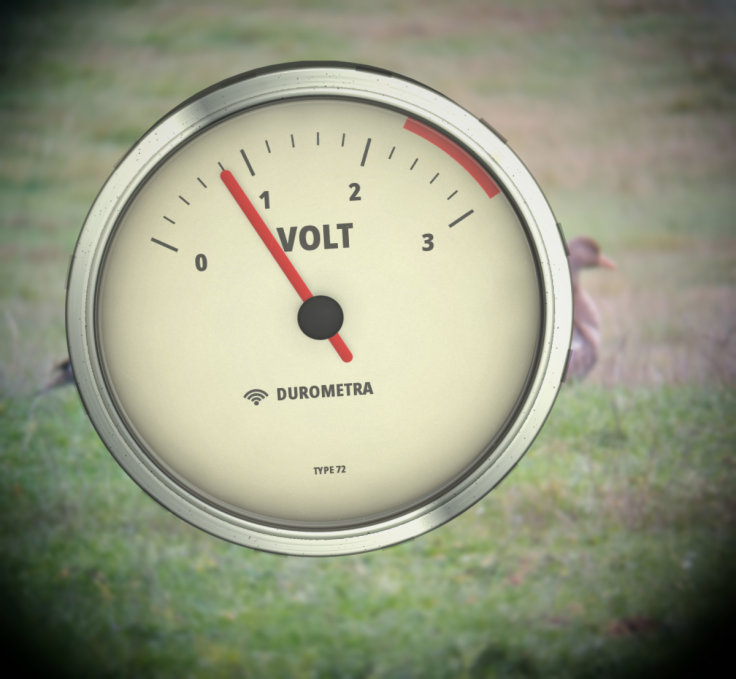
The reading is 0.8 V
